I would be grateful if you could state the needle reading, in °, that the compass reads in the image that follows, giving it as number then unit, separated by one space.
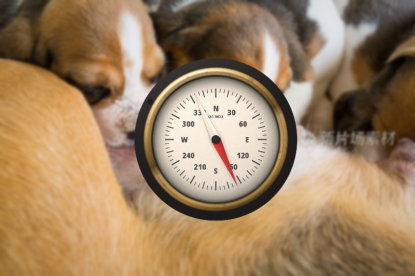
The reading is 155 °
